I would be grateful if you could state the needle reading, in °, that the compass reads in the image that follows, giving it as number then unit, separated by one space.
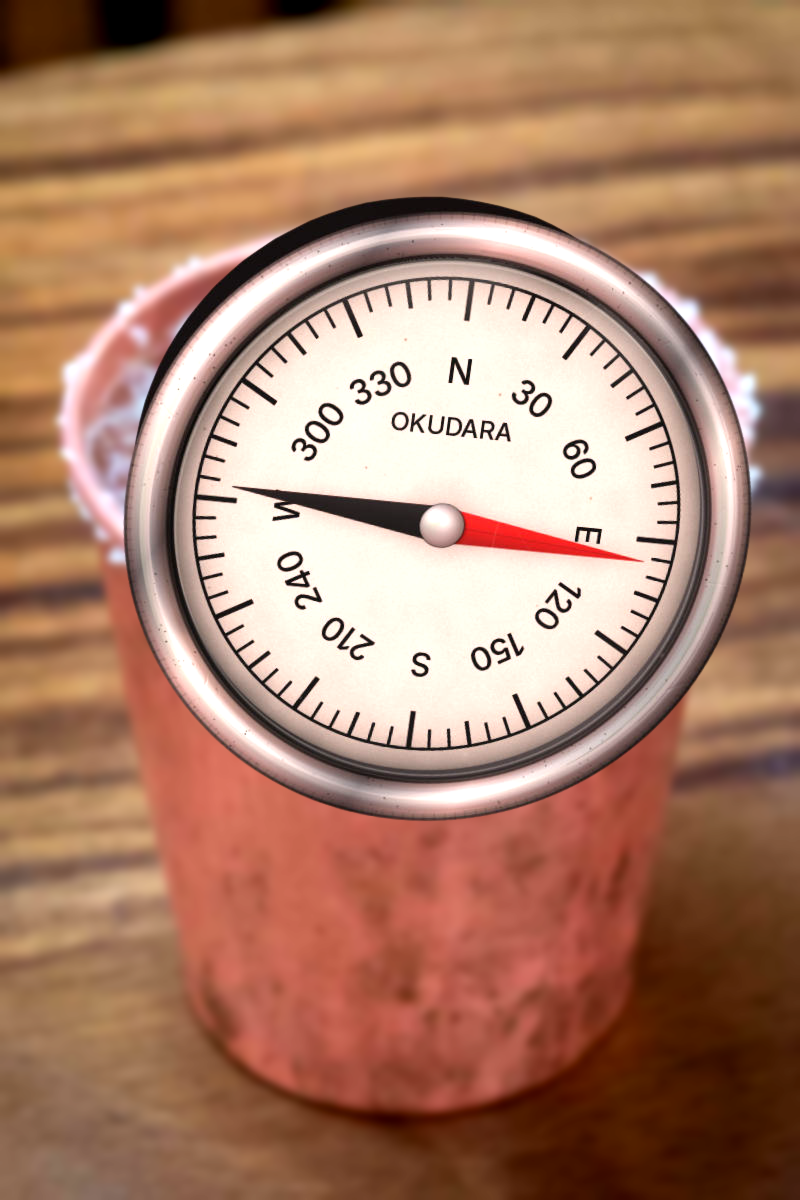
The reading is 95 °
